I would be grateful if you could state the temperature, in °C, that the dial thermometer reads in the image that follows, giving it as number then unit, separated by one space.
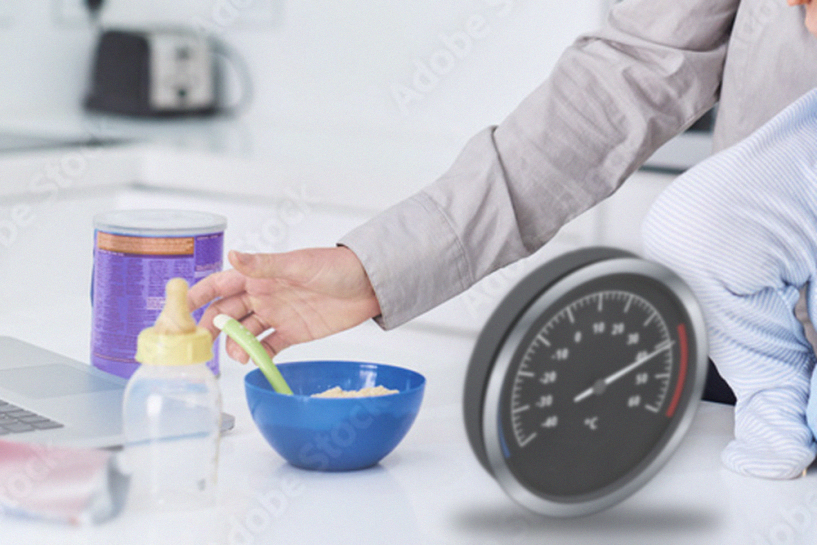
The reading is 40 °C
